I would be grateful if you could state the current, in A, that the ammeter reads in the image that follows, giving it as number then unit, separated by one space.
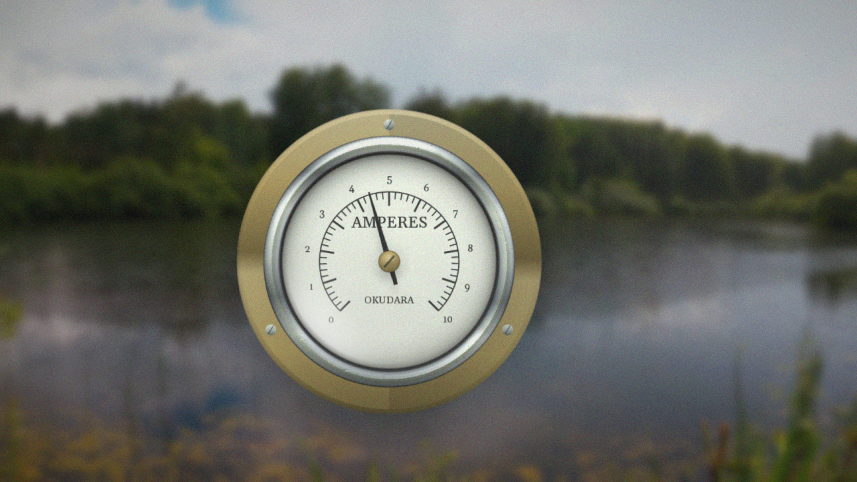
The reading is 4.4 A
